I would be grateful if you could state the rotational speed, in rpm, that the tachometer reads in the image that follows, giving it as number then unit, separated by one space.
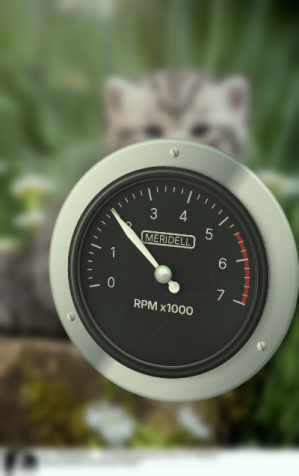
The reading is 2000 rpm
